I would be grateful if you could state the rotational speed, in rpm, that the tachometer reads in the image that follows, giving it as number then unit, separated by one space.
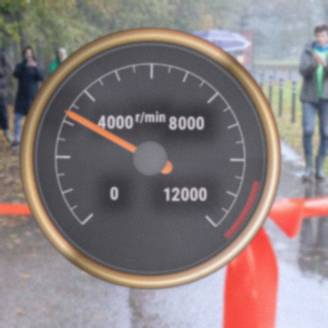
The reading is 3250 rpm
